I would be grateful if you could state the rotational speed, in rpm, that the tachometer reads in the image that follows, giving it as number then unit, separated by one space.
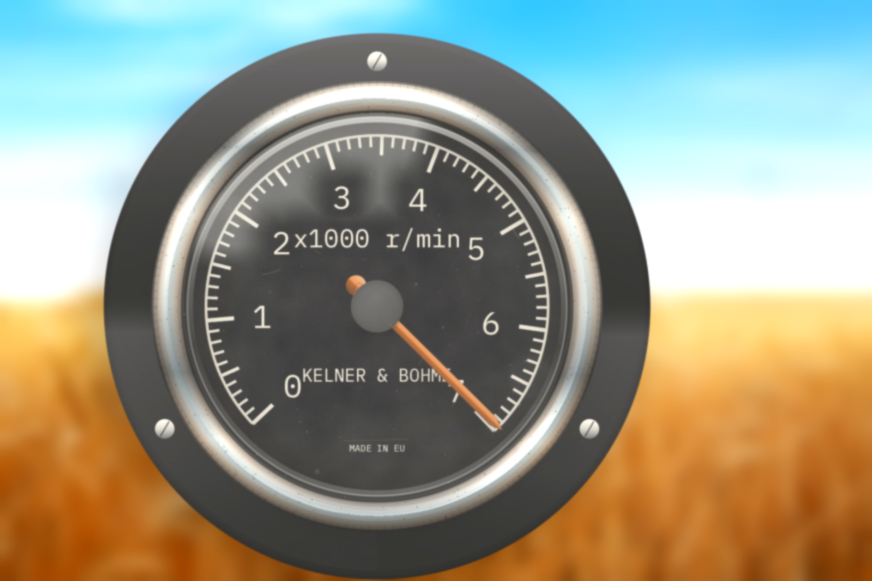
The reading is 6950 rpm
